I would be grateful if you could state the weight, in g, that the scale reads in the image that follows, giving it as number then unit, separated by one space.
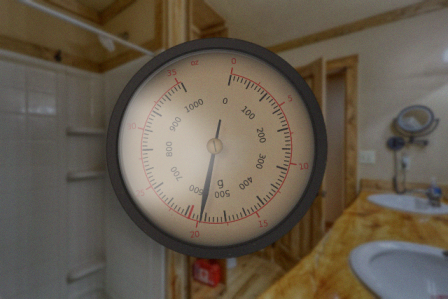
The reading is 560 g
